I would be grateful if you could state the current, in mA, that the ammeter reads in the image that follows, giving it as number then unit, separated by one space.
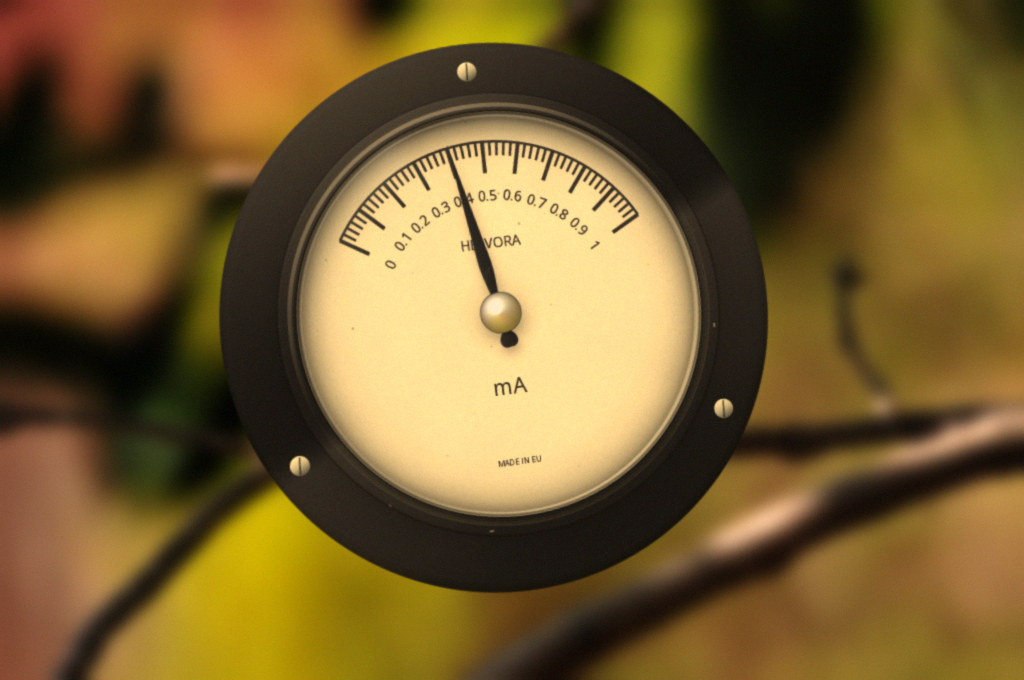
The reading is 0.4 mA
